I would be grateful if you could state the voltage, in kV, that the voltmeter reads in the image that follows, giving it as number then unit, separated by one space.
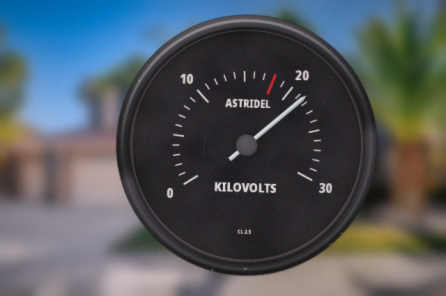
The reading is 21.5 kV
